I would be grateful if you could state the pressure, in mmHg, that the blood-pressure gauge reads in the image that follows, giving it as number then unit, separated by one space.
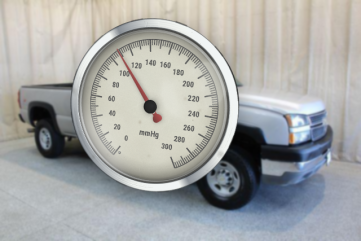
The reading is 110 mmHg
